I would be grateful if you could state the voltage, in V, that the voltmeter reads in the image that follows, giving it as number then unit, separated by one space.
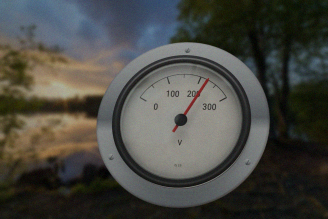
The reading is 225 V
